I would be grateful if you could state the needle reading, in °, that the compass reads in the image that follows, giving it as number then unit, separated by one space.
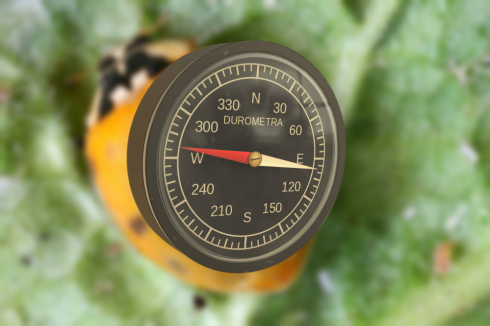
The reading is 277.5 °
